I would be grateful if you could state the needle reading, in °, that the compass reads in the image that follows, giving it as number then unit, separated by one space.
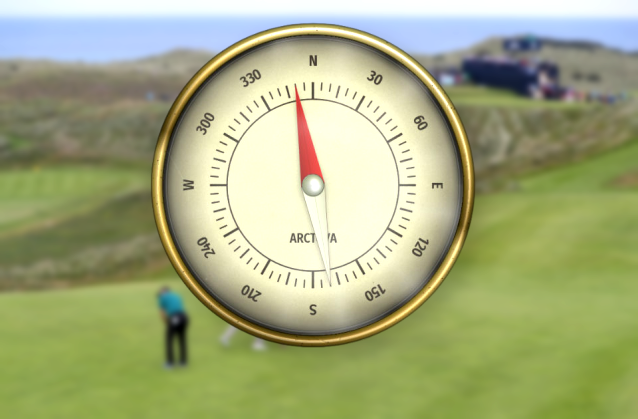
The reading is 350 °
